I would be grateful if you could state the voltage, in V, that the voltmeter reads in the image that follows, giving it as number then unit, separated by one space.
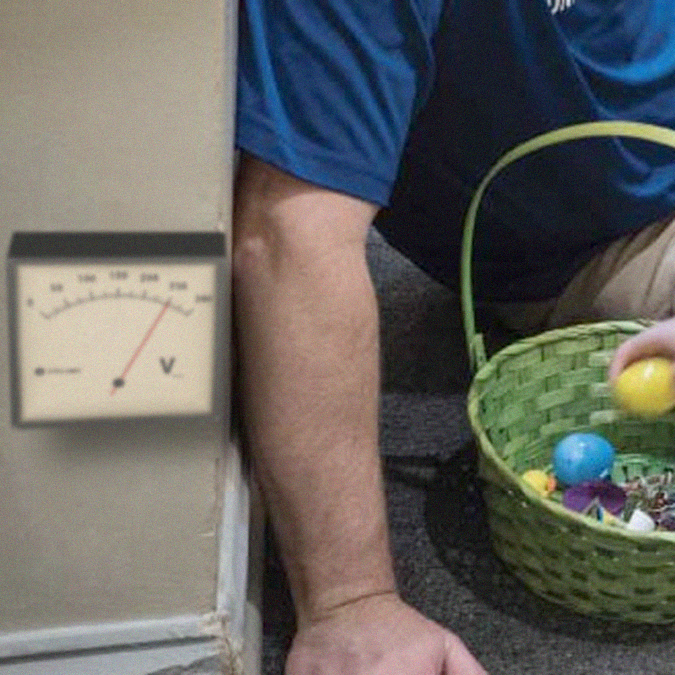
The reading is 250 V
